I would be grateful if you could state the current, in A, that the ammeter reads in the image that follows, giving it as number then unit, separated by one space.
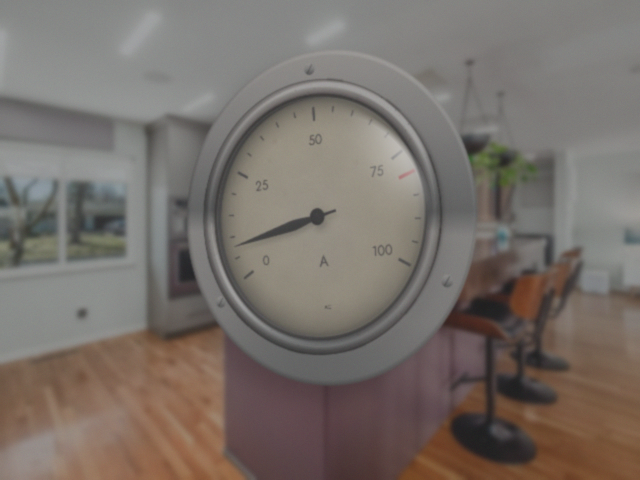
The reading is 7.5 A
